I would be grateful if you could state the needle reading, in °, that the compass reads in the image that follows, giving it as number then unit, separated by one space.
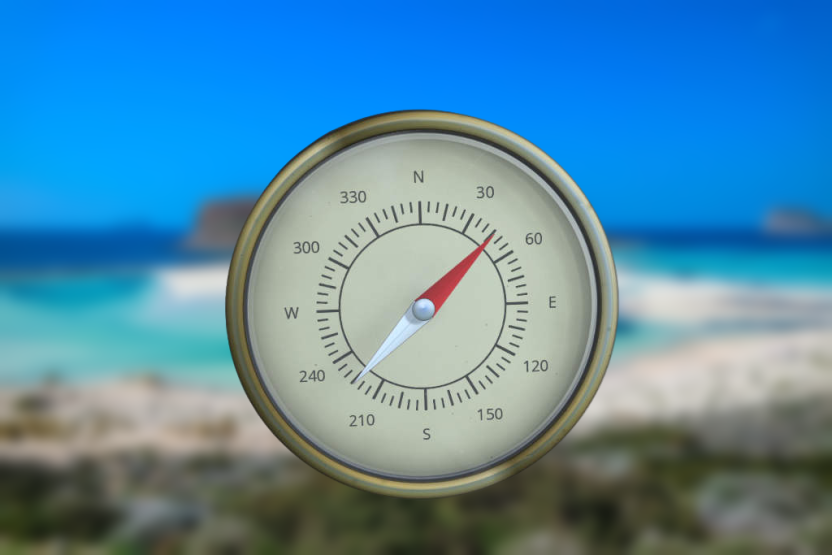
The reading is 45 °
